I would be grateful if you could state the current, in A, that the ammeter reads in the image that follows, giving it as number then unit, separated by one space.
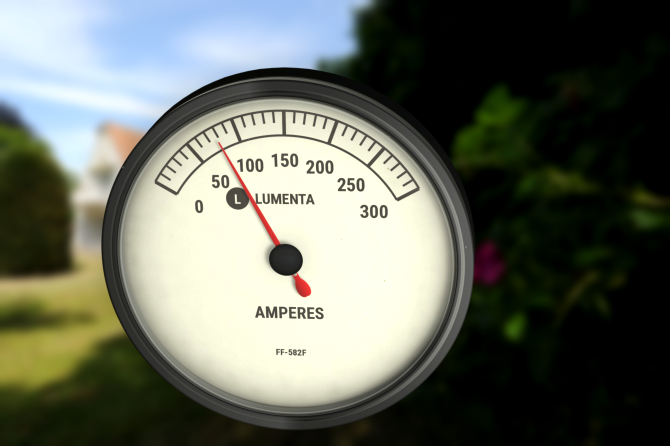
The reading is 80 A
